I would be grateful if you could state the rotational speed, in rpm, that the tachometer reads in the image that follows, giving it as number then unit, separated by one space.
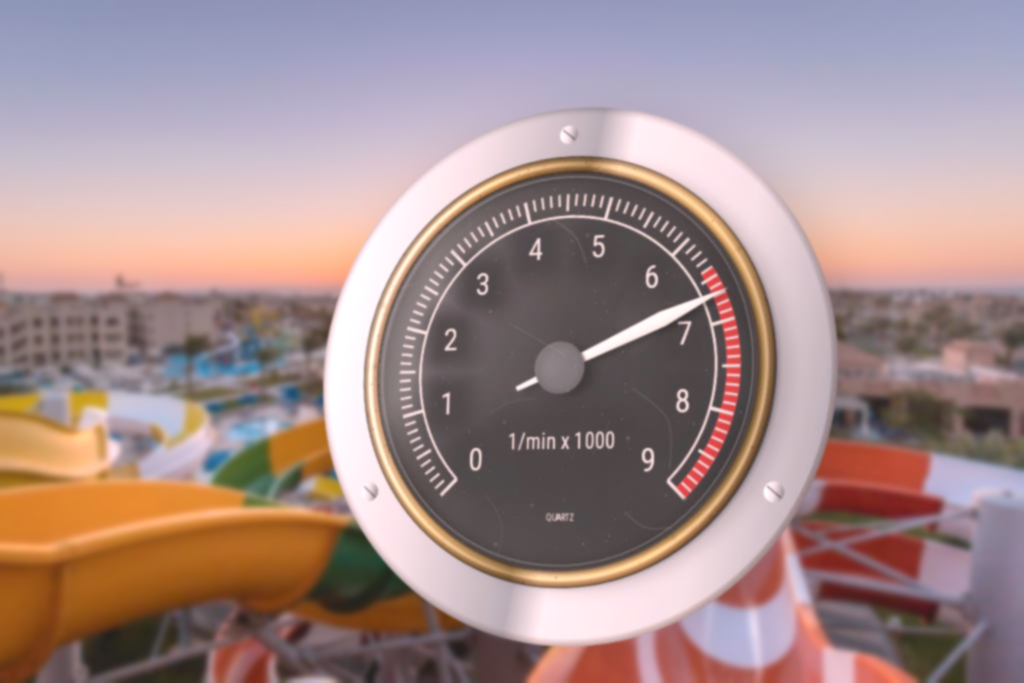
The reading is 6700 rpm
